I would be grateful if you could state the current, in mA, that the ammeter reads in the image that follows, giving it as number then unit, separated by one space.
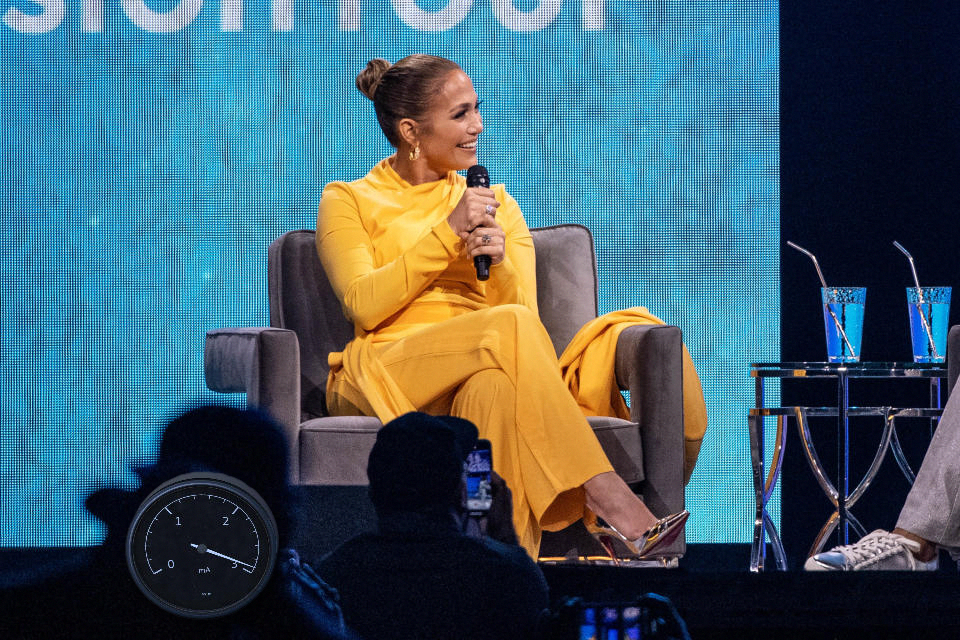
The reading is 2.9 mA
